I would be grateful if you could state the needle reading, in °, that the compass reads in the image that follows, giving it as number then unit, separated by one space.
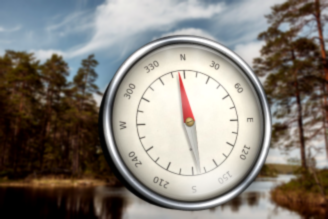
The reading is 352.5 °
